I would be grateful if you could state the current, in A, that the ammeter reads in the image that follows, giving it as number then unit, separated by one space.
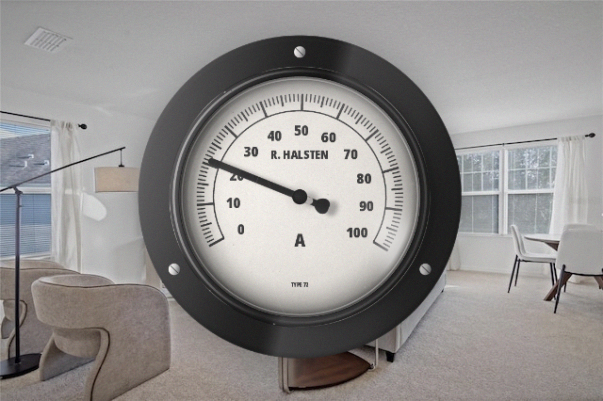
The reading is 21 A
